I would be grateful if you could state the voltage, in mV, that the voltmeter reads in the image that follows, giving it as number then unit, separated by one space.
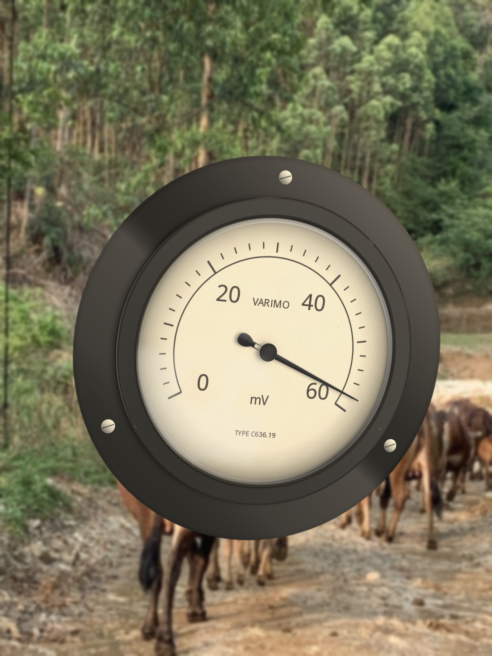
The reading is 58 mV
